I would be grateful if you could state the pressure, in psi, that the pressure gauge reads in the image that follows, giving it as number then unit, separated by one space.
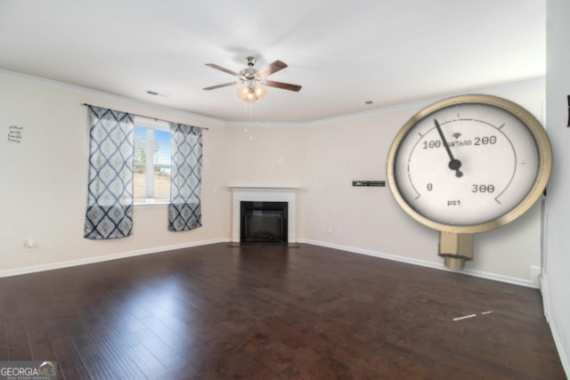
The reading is 125 psi
